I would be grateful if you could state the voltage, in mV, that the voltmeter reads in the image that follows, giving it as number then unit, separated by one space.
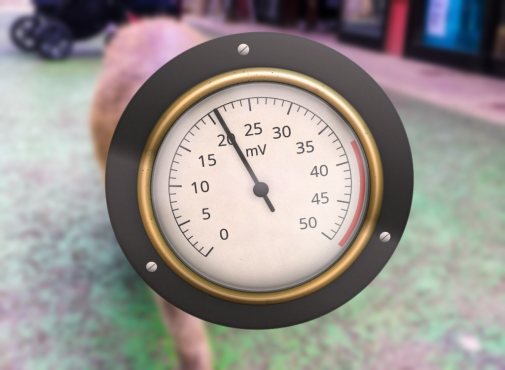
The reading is 21 mV
